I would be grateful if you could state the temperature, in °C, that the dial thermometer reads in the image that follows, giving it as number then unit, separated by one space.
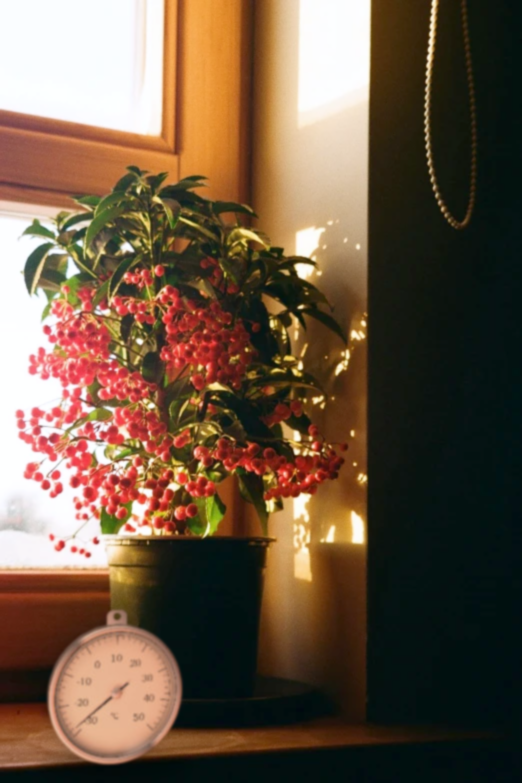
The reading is -28 °C
